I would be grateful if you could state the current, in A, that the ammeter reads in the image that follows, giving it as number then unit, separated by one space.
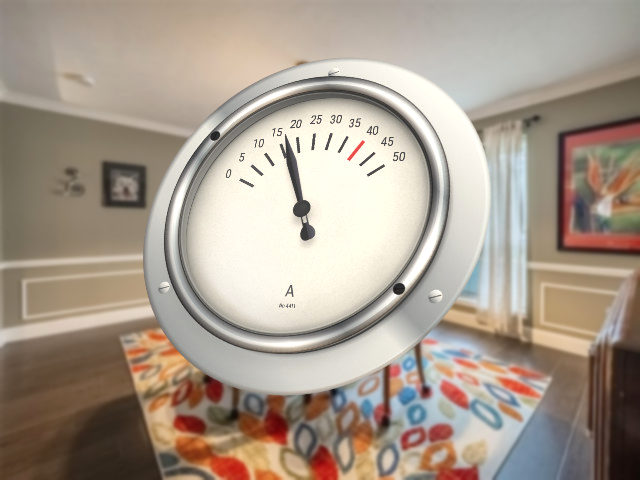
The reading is 17.5 A
